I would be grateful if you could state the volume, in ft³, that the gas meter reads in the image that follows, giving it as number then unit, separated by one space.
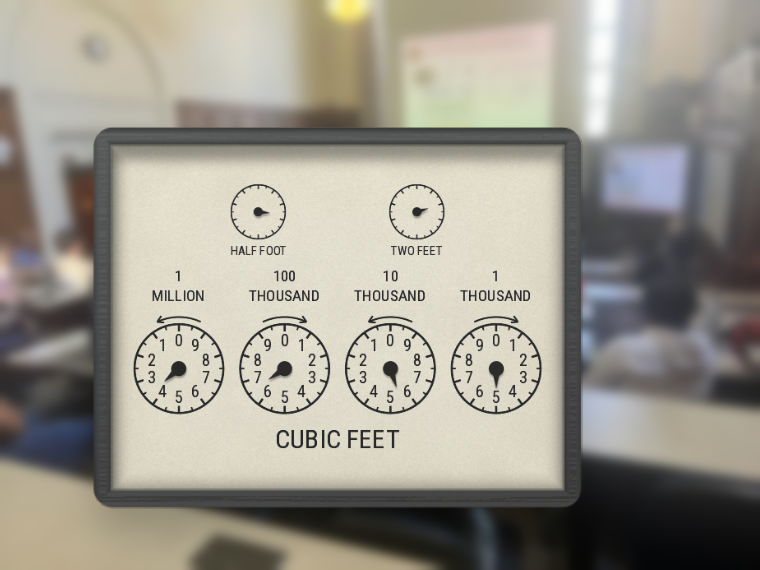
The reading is 365500 ft³
